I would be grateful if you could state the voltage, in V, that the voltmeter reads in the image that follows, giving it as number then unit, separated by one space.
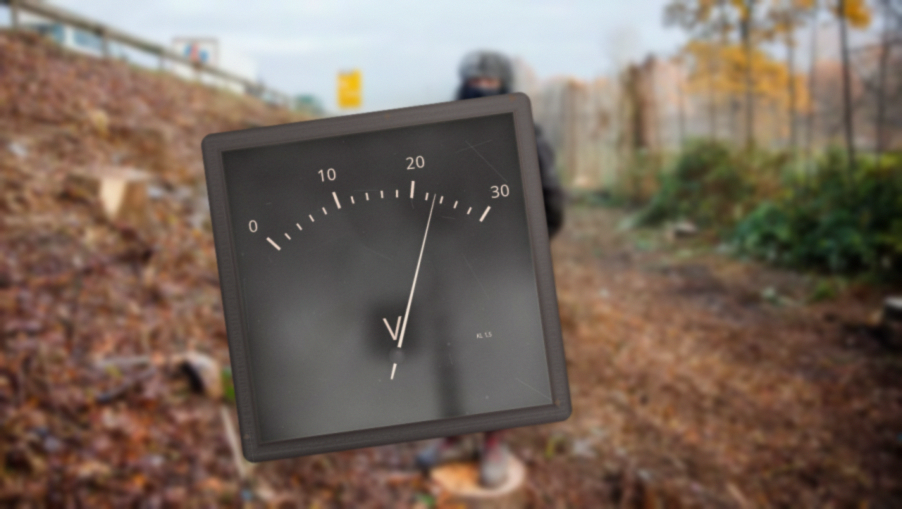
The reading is 23 V
